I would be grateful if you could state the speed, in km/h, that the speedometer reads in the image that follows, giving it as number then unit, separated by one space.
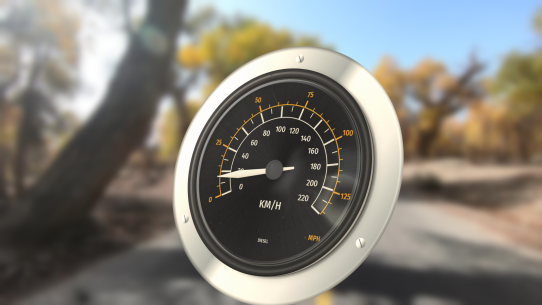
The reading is 15 km/h
